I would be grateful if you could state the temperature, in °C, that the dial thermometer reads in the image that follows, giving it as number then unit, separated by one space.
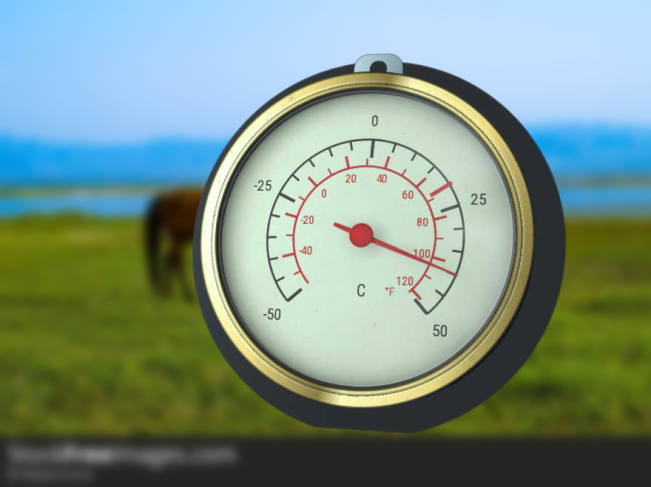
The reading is 40 °C
